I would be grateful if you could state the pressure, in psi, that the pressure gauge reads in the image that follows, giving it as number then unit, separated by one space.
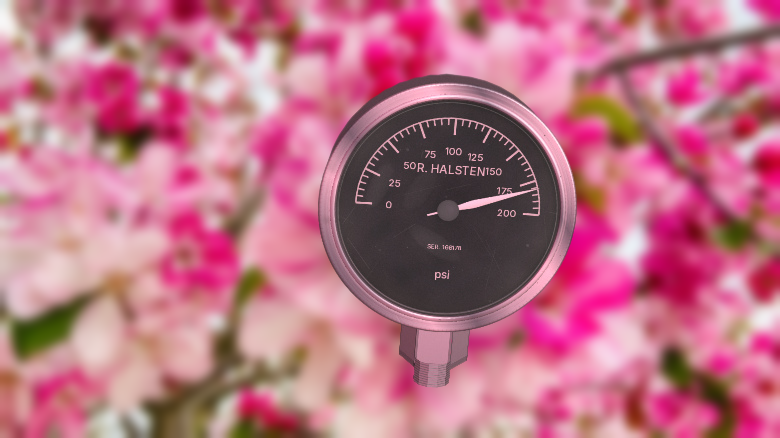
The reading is 180 psi
